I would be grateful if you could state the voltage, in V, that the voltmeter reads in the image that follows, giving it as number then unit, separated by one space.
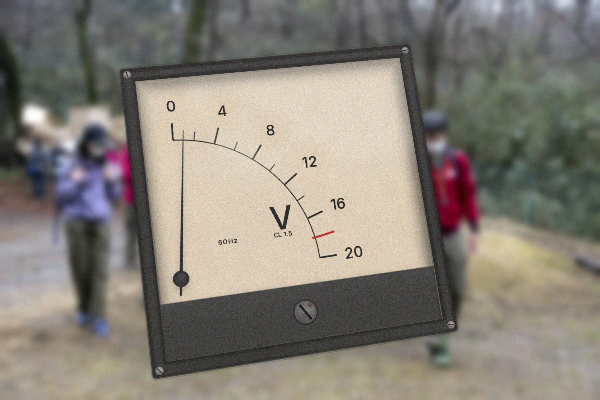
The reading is 1 V
